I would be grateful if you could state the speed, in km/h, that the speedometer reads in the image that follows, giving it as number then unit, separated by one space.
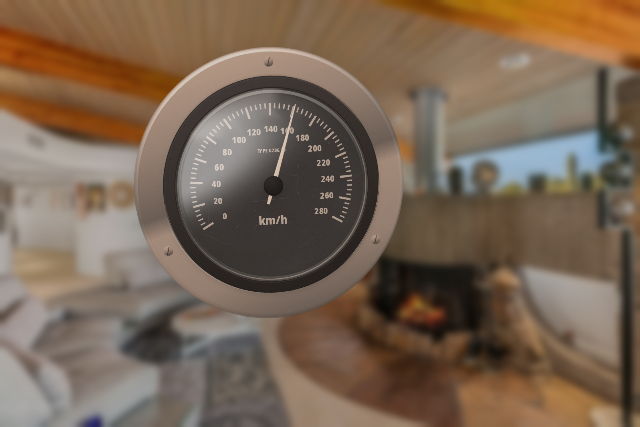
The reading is 160 km/h
